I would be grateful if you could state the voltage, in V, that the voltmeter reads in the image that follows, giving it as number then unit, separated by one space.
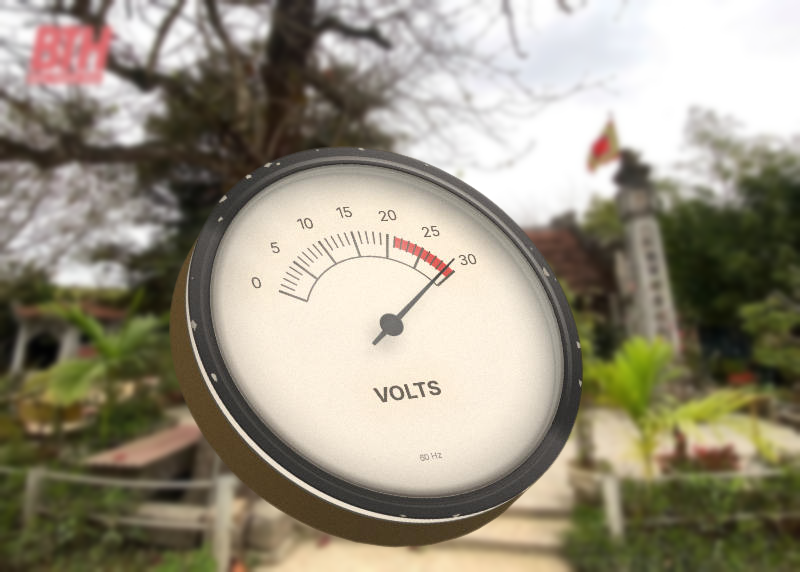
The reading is 29 V
